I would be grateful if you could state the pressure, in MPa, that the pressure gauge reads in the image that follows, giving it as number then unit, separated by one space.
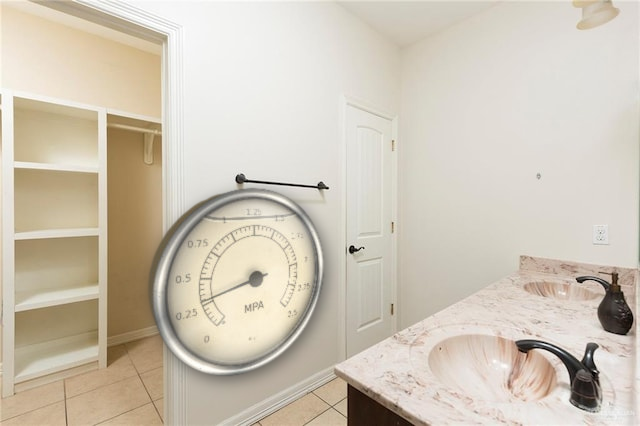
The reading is 0.3 MPa
